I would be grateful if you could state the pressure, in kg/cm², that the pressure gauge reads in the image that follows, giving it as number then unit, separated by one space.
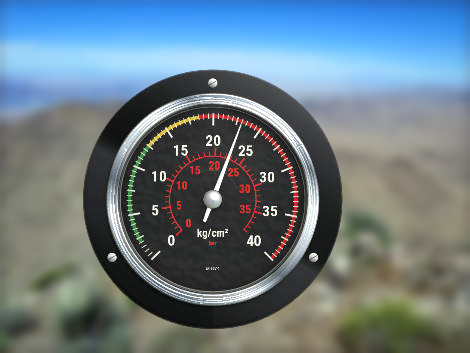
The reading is 23 kg/cm²
